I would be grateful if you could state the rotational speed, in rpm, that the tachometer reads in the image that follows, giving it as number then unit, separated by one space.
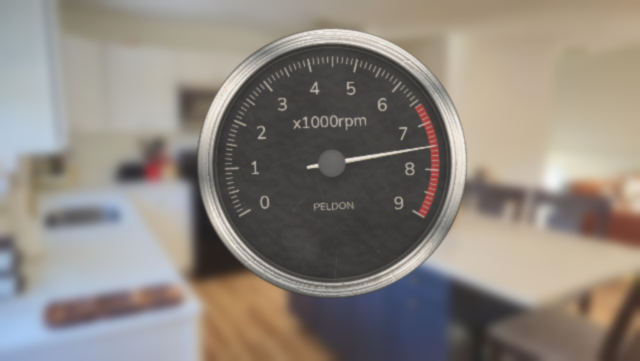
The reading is 7500 rpm
